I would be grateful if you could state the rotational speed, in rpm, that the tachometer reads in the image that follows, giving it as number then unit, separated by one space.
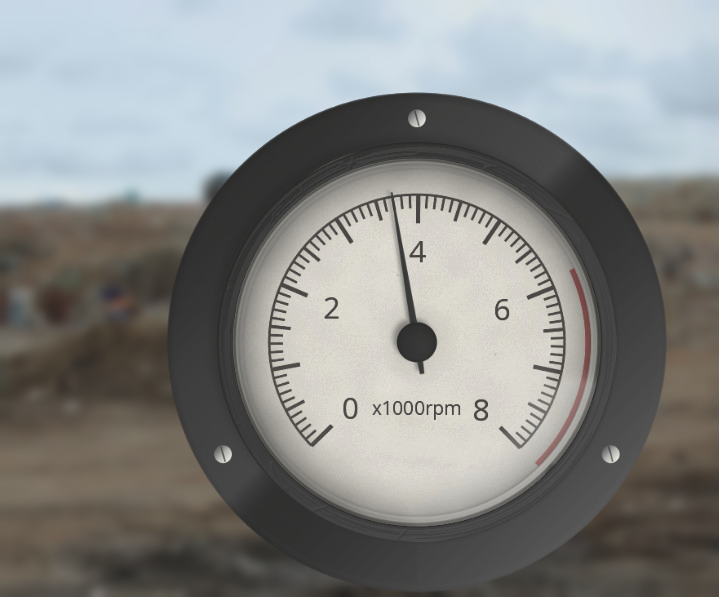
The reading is 3700 rpm
